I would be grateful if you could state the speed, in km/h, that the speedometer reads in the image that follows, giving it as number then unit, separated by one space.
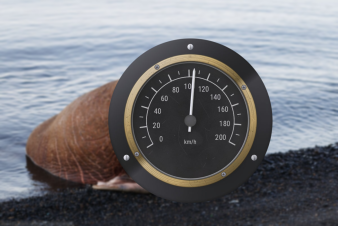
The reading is 105 km/h
